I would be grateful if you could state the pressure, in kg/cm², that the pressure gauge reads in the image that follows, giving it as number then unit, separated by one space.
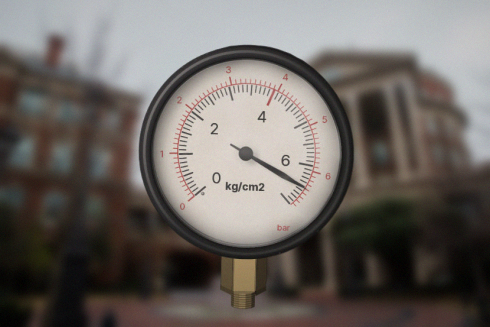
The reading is 6.5 kg/cm²
